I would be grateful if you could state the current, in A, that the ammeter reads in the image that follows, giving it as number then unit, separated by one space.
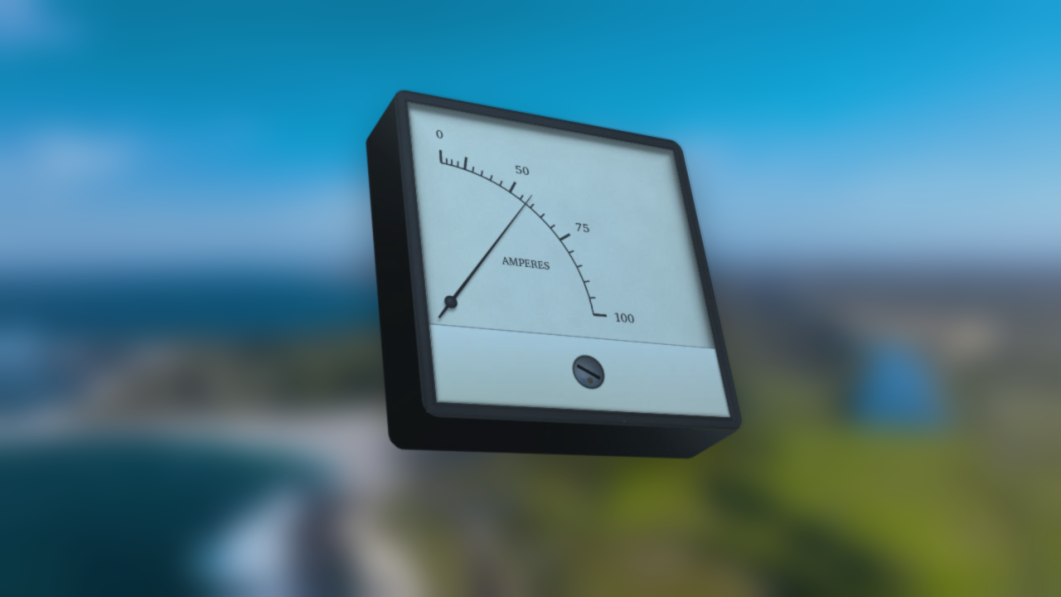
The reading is 57.5 A
